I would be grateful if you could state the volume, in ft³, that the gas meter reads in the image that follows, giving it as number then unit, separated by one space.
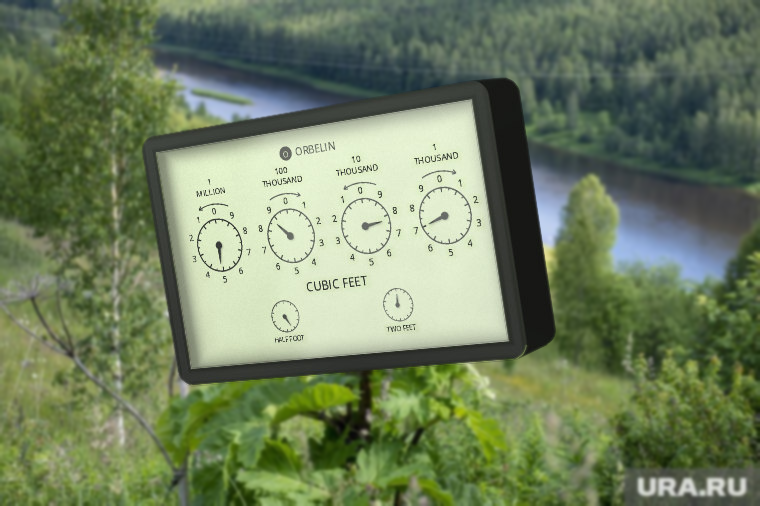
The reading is 487700 ft³
